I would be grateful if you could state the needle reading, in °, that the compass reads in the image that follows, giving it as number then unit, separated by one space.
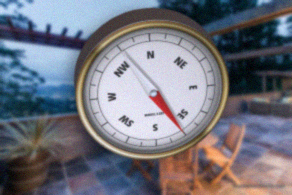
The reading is 150 °
